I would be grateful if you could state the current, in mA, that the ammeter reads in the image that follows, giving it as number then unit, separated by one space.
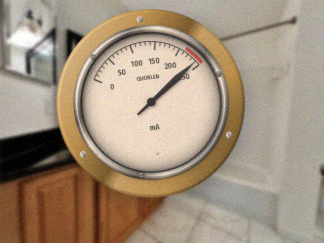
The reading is 240 mA
